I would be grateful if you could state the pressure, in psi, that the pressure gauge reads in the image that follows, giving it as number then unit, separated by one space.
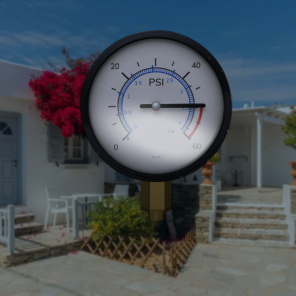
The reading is 50 psi
